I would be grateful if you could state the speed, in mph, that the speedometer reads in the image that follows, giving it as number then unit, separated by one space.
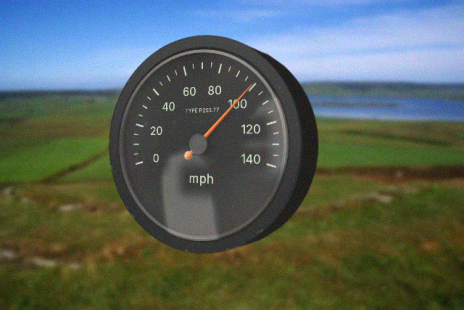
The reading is 100 mph
